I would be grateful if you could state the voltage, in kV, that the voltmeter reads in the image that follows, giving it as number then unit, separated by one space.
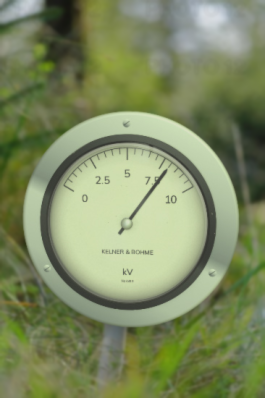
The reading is 8 kV
